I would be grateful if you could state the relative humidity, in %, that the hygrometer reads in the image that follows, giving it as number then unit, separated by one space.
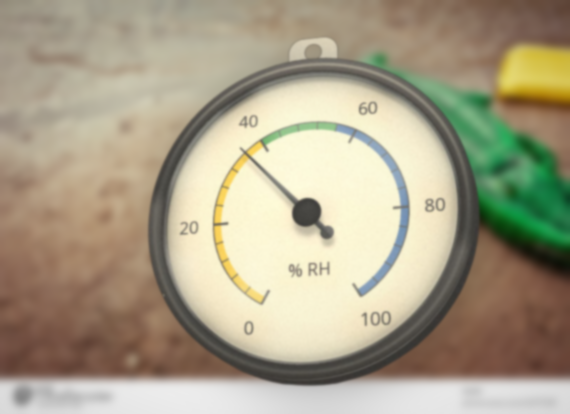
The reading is 36 %
